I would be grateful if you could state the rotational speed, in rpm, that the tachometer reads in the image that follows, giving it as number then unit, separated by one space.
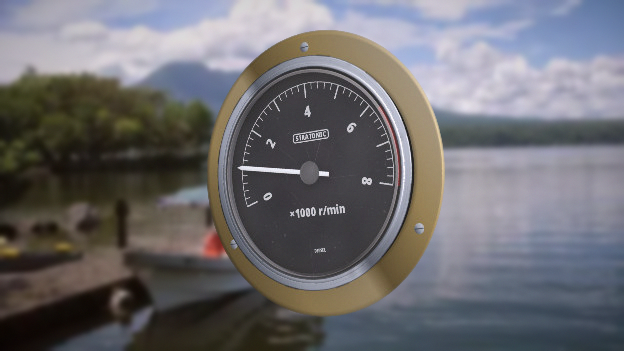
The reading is 1000 rpm
